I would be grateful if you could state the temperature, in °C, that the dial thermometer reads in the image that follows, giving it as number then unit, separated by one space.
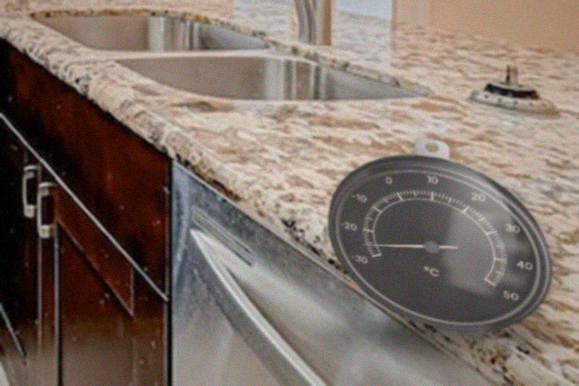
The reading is -25 °C
